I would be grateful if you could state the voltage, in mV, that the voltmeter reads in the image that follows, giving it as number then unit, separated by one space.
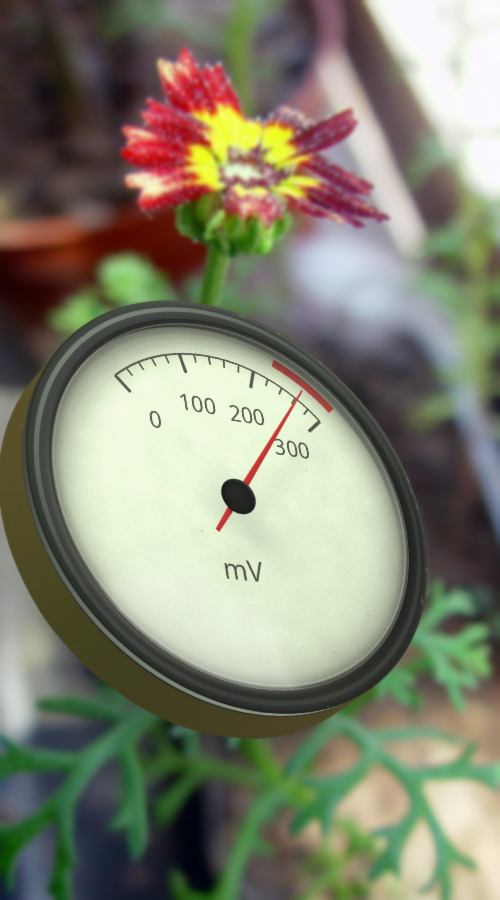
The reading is 260 mV
